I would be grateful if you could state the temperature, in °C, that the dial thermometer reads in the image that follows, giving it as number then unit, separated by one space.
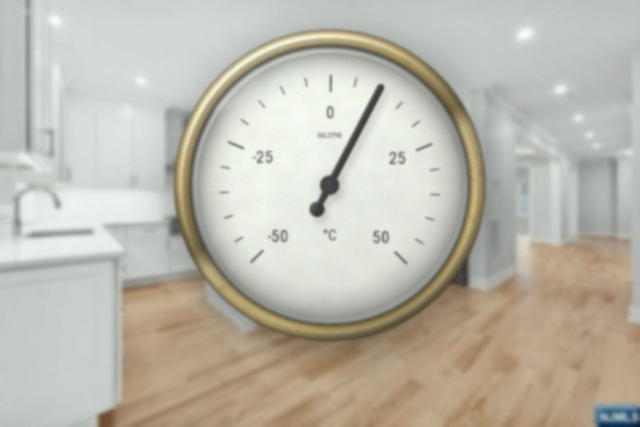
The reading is 10 °C
